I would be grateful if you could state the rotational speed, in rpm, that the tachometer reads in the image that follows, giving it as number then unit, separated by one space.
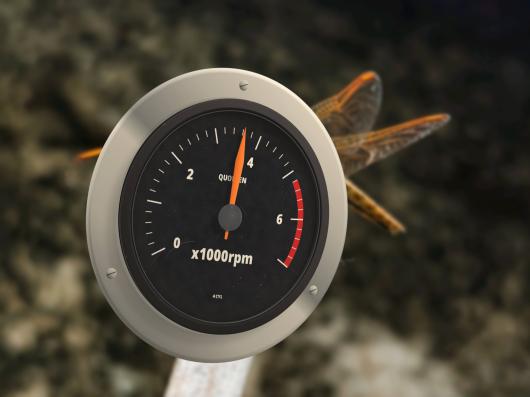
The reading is 3600 rpm
